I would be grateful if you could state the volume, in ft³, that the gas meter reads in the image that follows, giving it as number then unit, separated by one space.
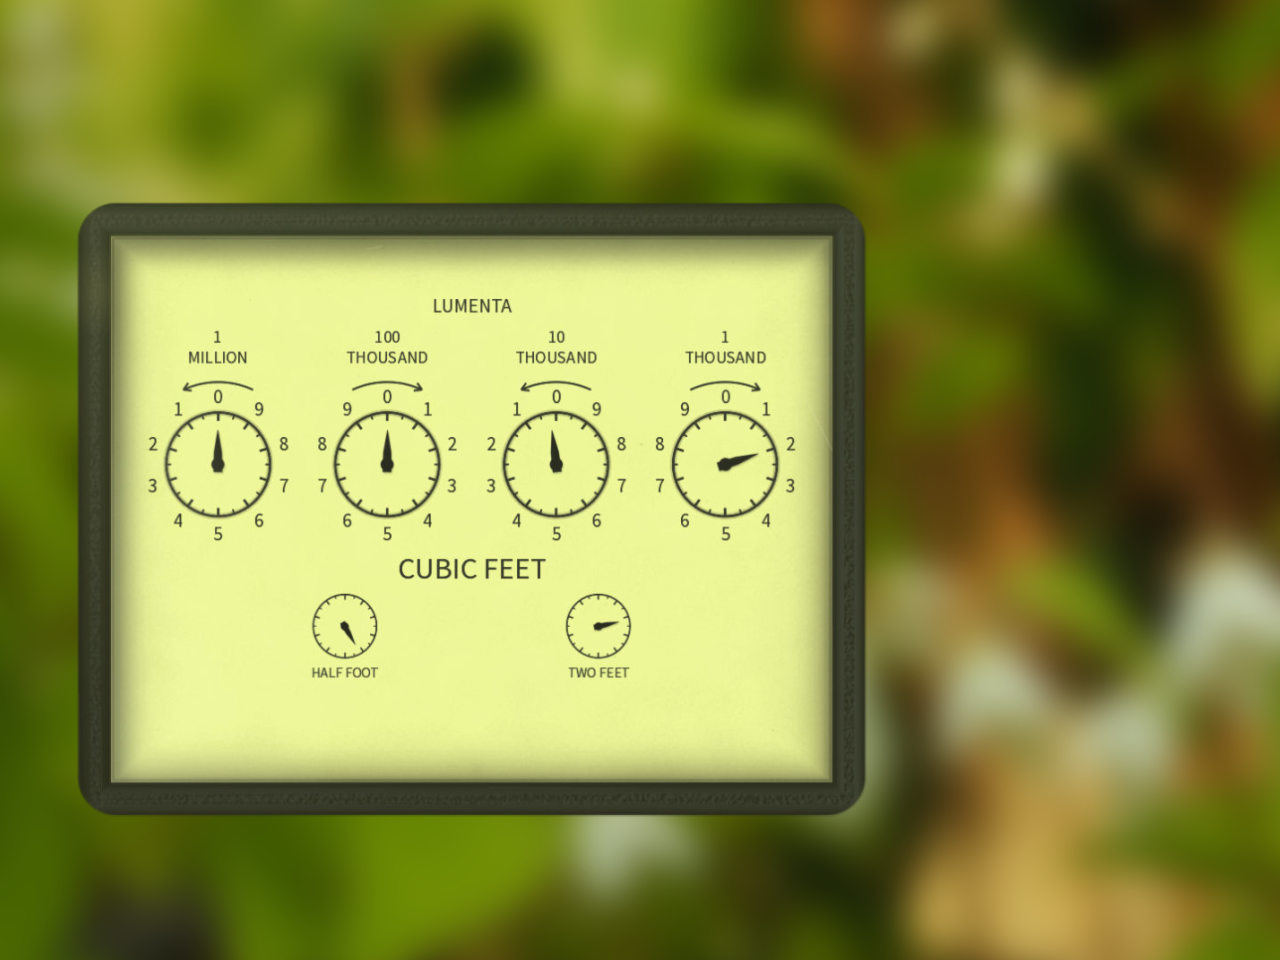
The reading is 200 ft³
